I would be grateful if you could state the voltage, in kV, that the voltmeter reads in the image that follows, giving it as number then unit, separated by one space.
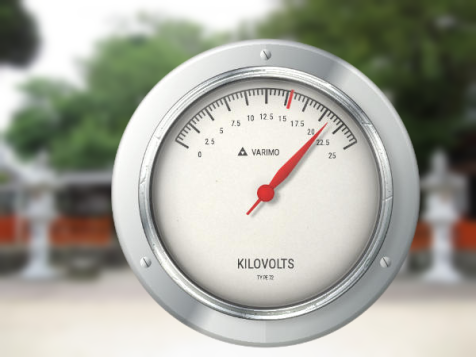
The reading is 21 kV
